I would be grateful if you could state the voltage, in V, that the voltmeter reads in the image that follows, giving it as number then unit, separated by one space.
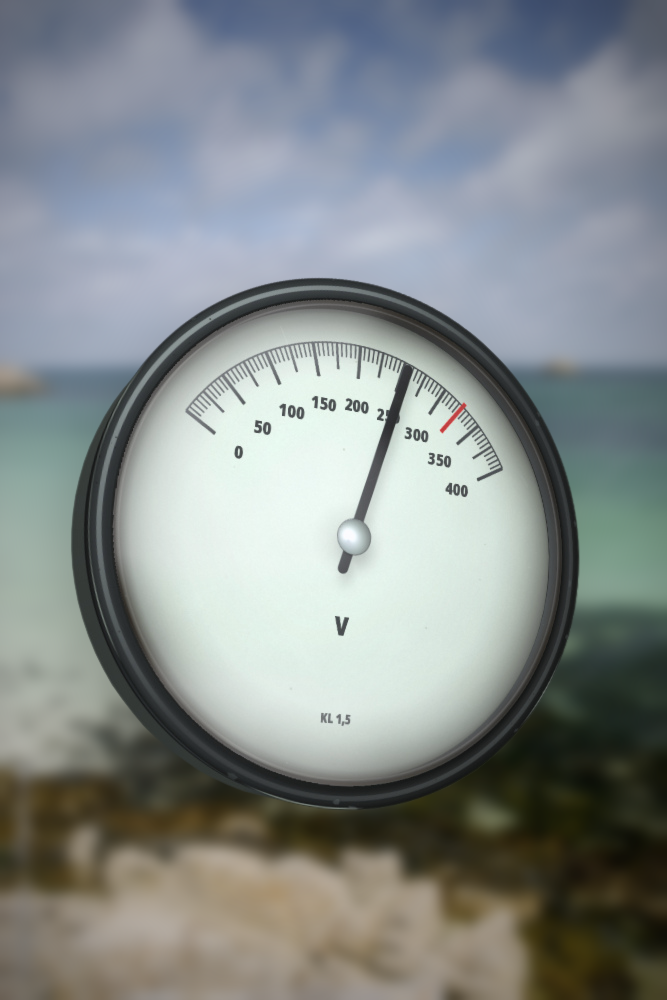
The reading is 250 V
